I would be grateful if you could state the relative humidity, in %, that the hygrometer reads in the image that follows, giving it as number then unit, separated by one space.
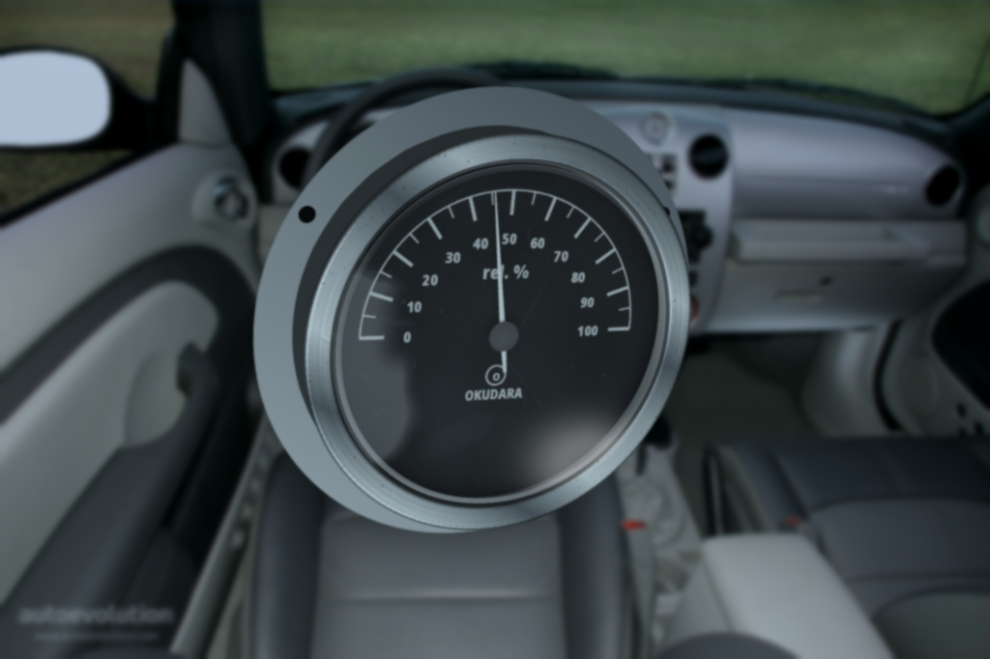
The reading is 45 %
